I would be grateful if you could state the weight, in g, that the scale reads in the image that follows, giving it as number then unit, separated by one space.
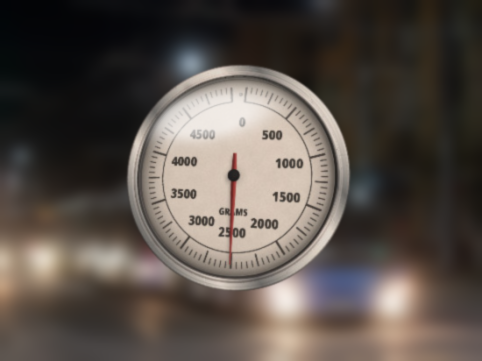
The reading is 2500 g
